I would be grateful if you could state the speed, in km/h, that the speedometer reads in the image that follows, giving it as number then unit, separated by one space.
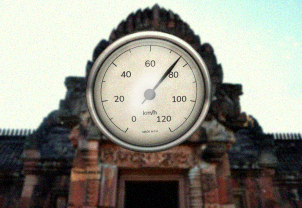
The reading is 75 km/h
